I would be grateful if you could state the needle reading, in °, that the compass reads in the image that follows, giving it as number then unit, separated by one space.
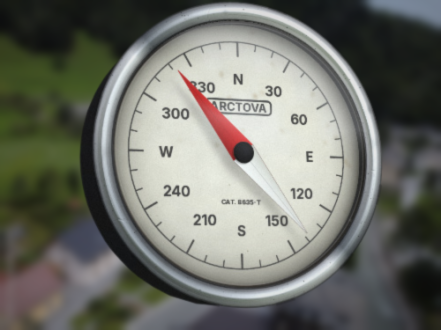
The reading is 320 °
